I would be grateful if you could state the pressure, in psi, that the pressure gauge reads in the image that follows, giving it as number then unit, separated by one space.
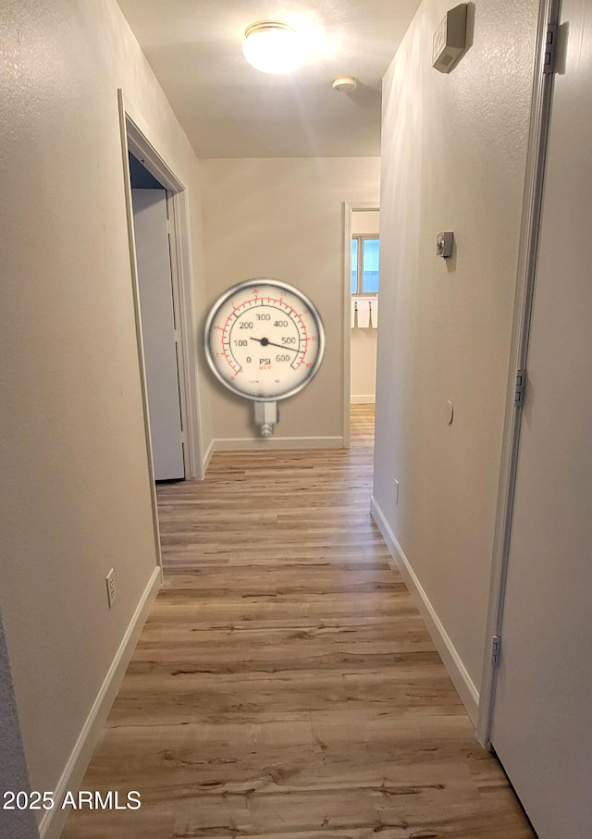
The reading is 540 psi
